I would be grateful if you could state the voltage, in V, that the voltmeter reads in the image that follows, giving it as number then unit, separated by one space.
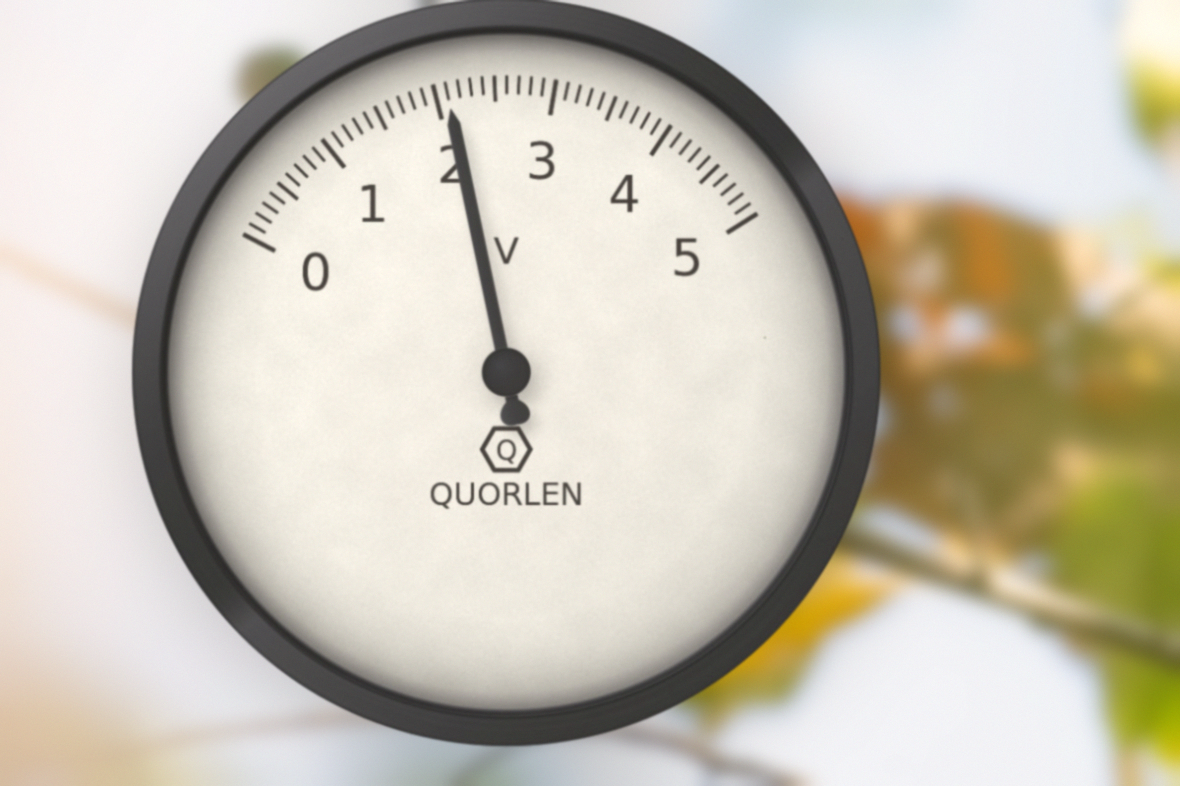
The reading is 2.1 V
